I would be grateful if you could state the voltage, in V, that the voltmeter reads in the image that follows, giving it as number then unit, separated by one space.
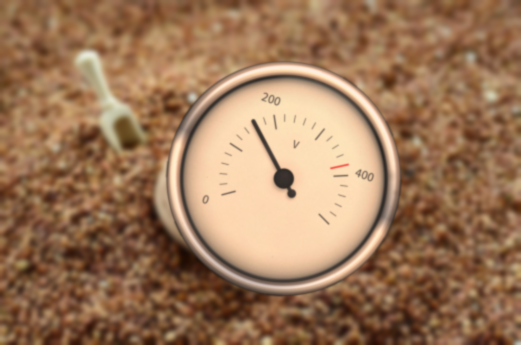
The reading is 160 V
